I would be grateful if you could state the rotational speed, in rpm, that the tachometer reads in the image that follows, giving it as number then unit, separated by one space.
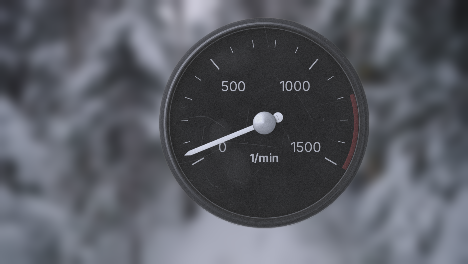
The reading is 50 rpm
